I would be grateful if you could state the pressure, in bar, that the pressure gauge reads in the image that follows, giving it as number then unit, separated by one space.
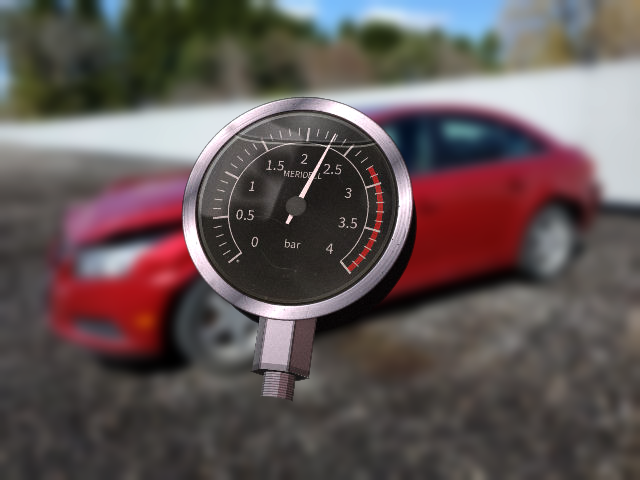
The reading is 2.3 bar
